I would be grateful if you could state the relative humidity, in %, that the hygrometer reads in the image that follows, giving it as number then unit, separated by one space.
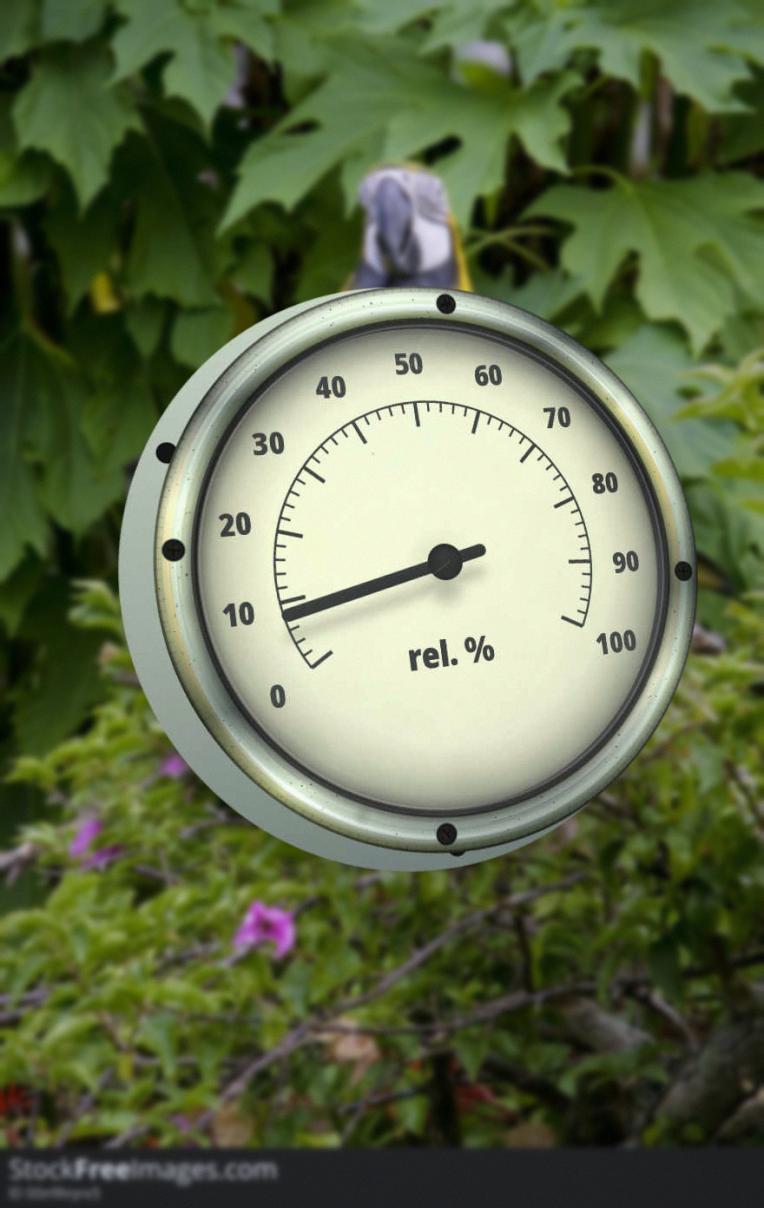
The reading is 8 %
